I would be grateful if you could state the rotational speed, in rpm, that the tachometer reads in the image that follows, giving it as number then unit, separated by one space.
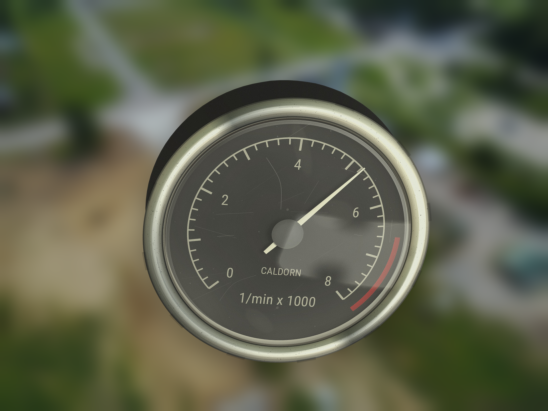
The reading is 5200 rpm
